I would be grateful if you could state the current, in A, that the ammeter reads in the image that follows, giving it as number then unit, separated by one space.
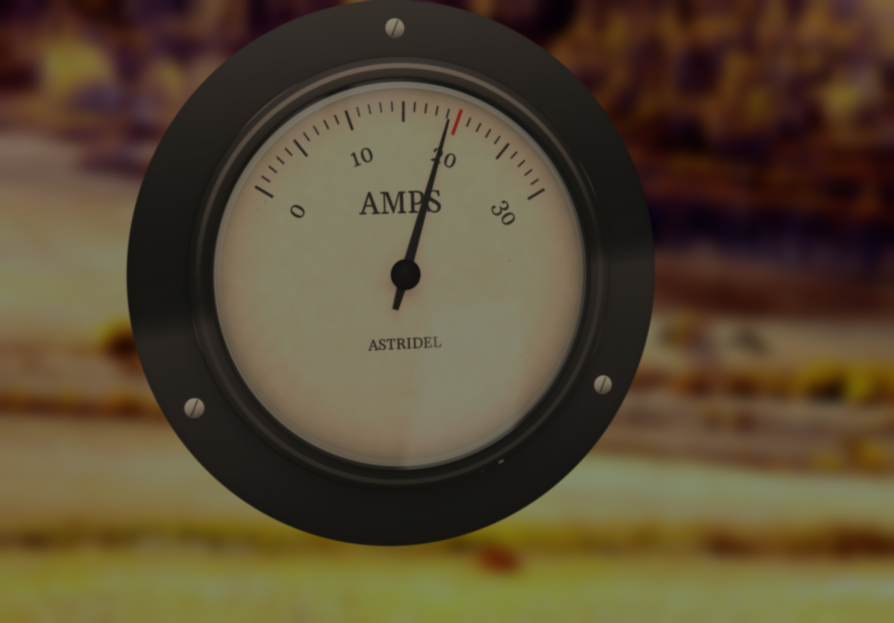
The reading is 19 A
